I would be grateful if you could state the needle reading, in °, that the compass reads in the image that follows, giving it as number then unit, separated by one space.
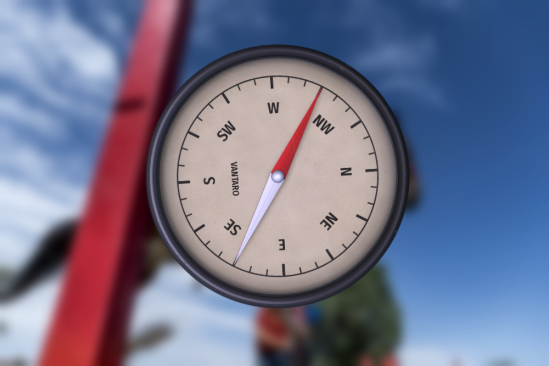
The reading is 300 °
